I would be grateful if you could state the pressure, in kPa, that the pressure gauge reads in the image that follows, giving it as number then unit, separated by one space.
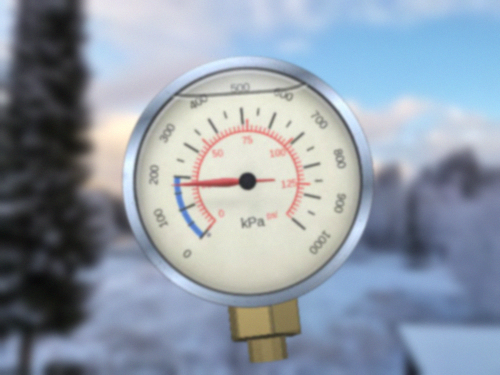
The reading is 175 kPa
